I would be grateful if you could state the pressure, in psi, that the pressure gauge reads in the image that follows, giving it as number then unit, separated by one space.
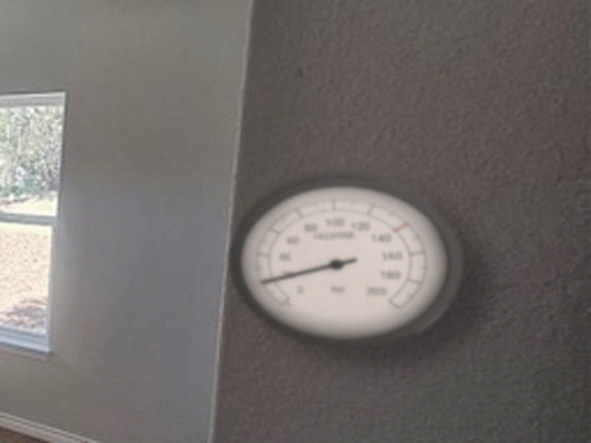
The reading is 20 psi
